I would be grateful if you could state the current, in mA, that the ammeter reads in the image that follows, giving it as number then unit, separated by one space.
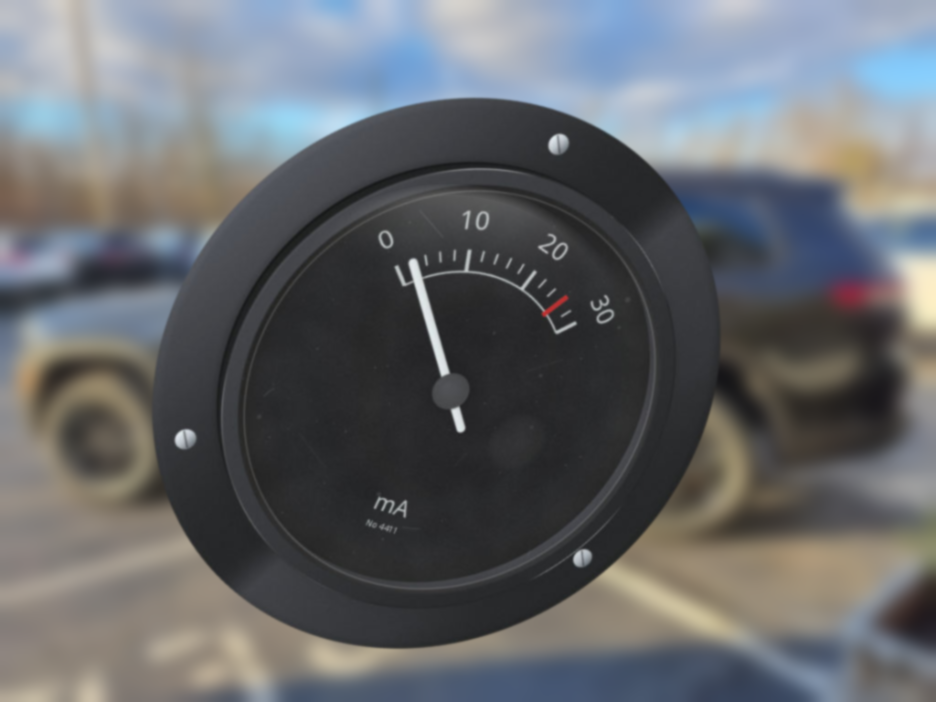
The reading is 2 mA
